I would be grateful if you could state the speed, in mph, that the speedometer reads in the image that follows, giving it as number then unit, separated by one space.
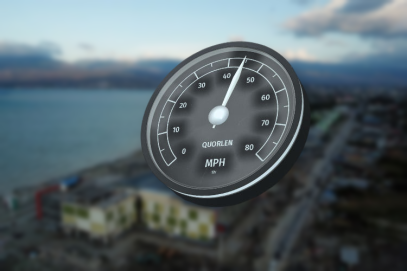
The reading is 45 mph
